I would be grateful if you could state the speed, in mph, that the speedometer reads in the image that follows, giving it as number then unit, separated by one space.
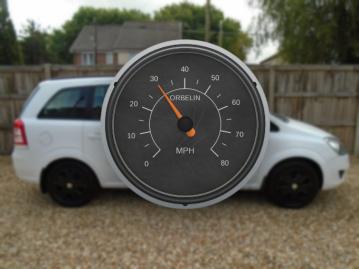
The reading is 30 mph
